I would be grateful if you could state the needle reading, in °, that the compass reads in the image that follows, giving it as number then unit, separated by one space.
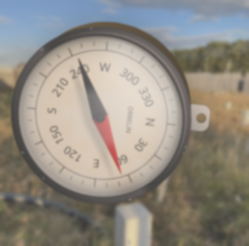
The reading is 65 °
